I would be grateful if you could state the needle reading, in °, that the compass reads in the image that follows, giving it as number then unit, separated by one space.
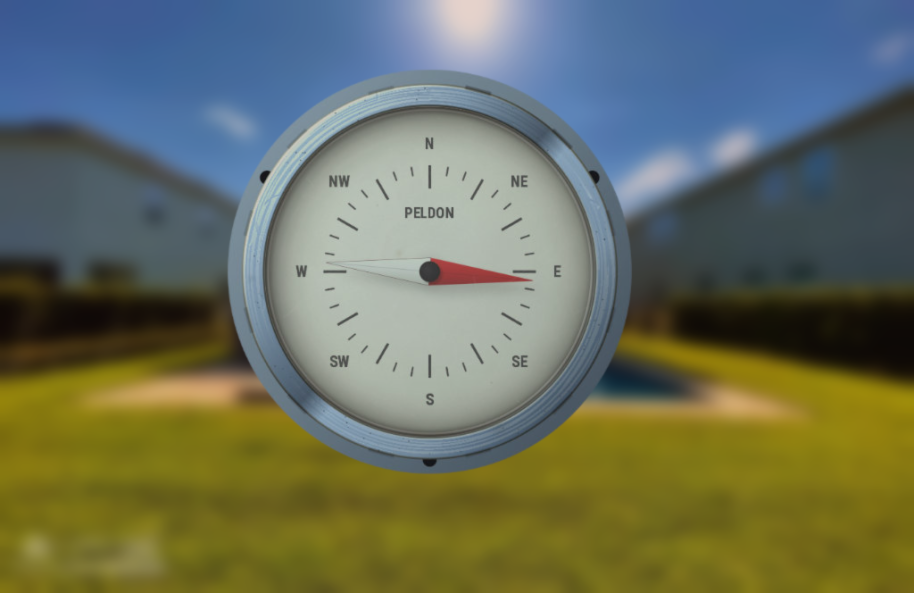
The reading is 95 °
